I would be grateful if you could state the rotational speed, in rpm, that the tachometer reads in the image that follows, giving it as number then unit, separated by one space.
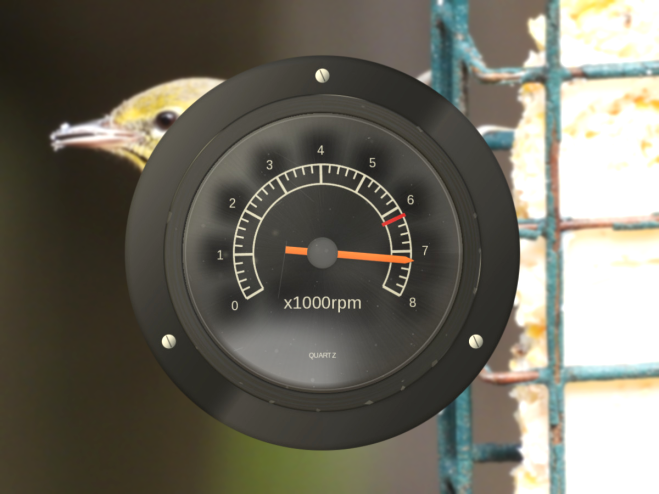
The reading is 7200 rpm
